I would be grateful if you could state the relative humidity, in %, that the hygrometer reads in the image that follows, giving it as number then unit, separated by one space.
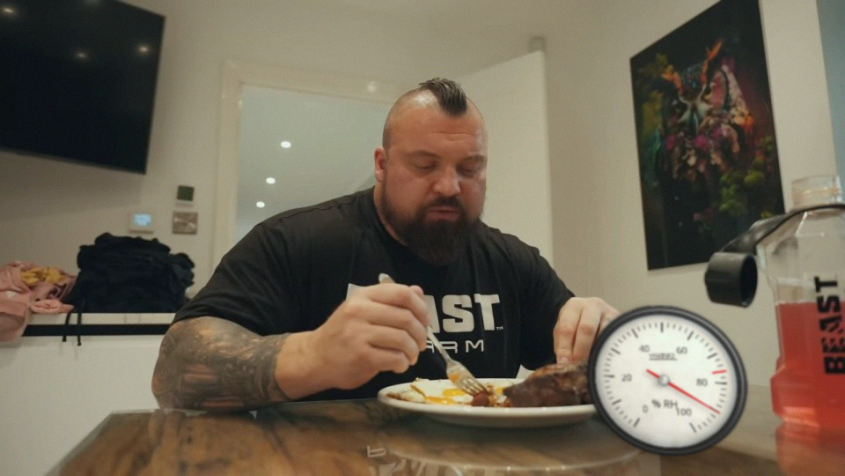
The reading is 90 %
